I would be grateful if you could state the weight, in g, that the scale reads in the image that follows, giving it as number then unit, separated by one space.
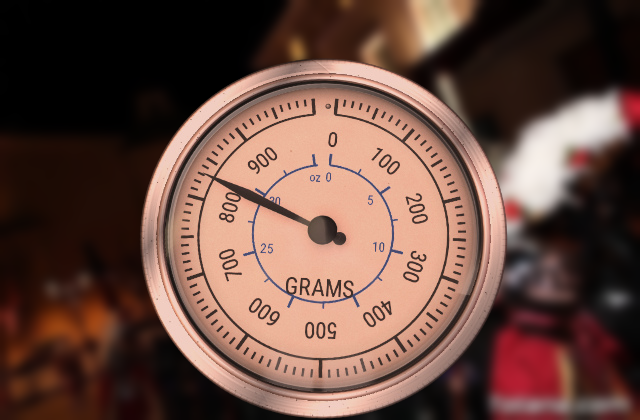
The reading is 830 g
